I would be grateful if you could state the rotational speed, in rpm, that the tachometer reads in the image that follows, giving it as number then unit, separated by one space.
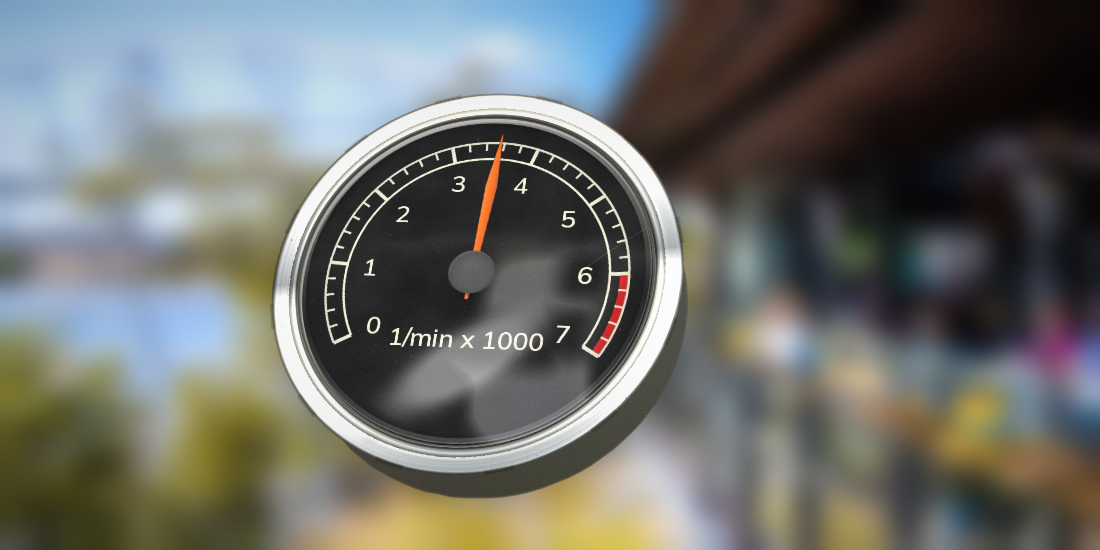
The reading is 3600 rpm
